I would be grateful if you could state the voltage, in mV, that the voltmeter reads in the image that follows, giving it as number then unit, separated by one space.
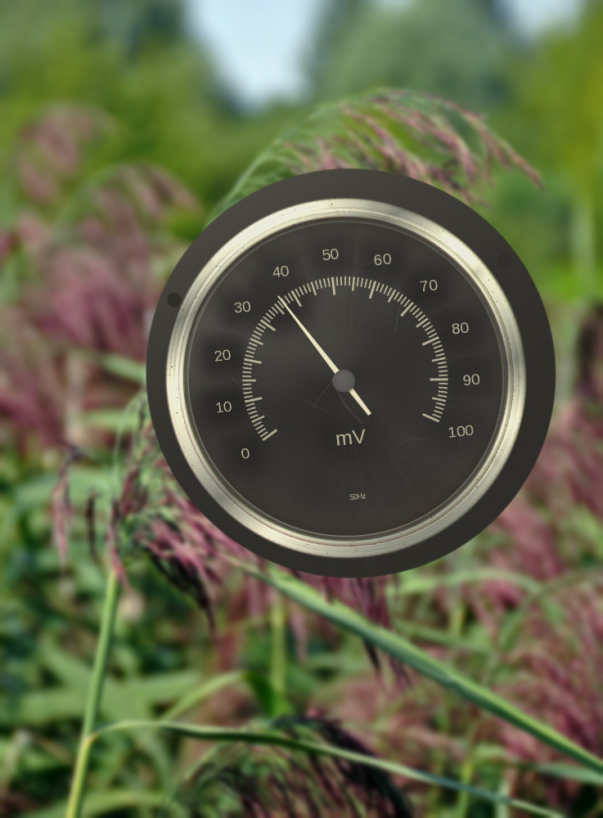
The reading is 37 mV
